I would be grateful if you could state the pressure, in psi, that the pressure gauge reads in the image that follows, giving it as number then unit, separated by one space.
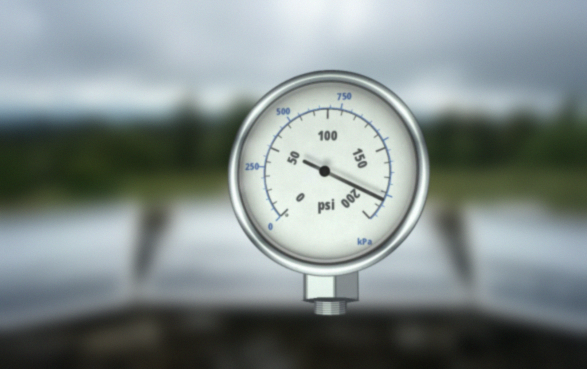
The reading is 185 psi
